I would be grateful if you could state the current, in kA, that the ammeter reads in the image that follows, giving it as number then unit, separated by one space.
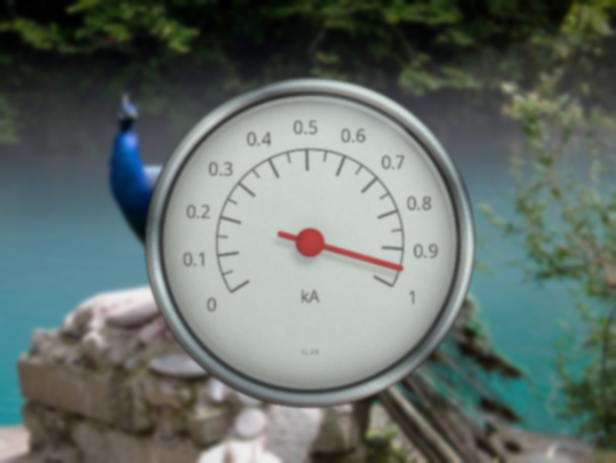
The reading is 0.95 kA
